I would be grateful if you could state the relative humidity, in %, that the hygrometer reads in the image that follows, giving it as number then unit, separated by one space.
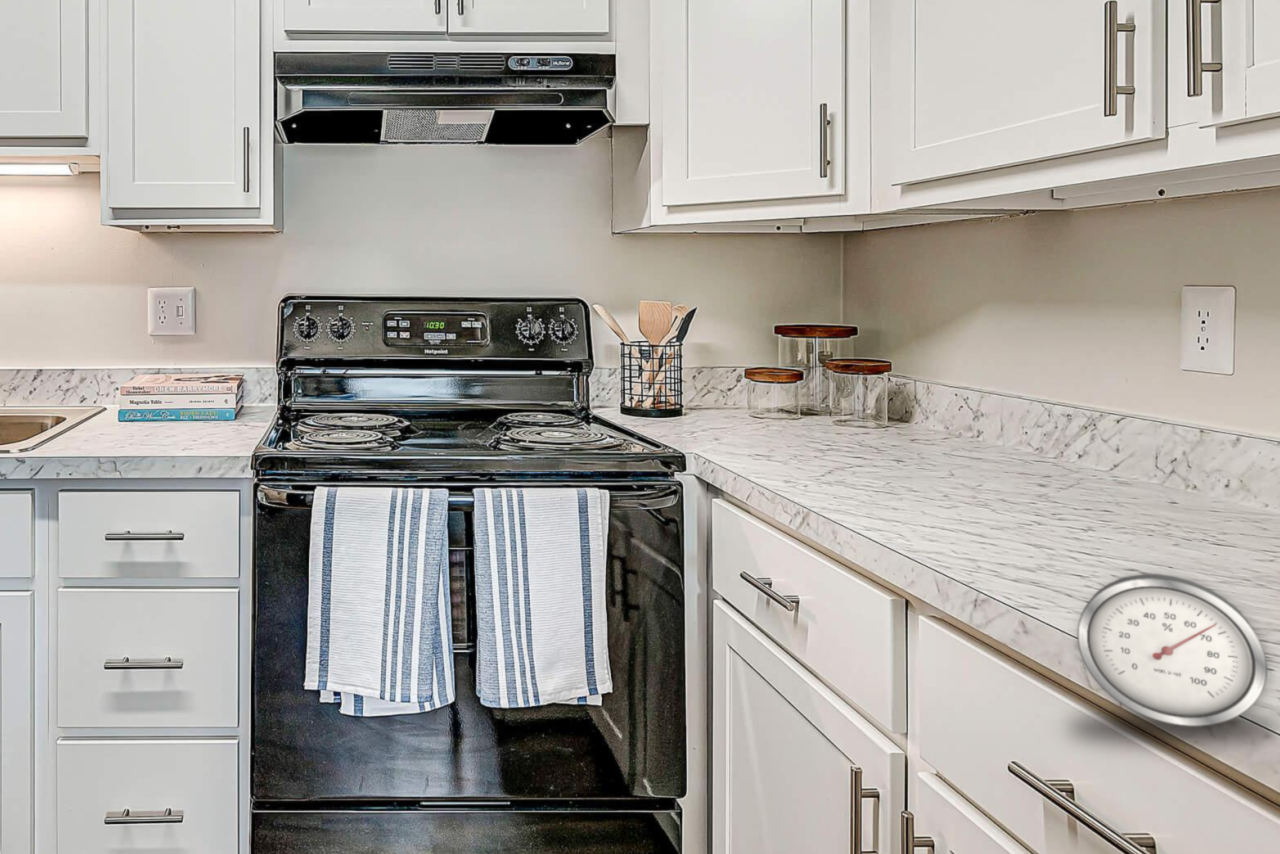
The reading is 66 %
